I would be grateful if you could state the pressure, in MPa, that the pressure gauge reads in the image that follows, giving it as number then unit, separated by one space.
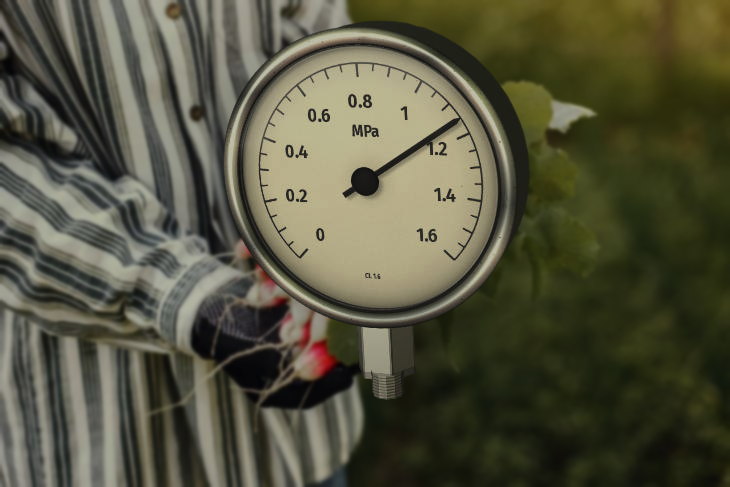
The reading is 1.15 MPa
